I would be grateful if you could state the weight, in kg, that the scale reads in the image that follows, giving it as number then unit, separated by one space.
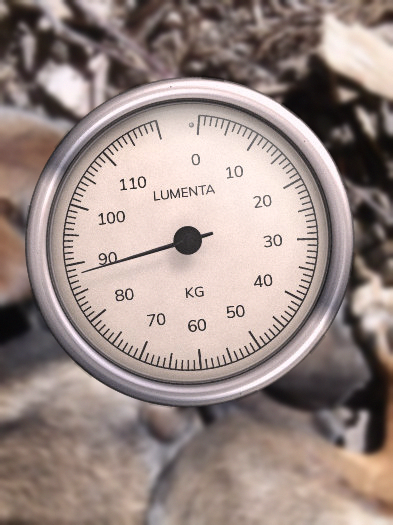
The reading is 88 kg
